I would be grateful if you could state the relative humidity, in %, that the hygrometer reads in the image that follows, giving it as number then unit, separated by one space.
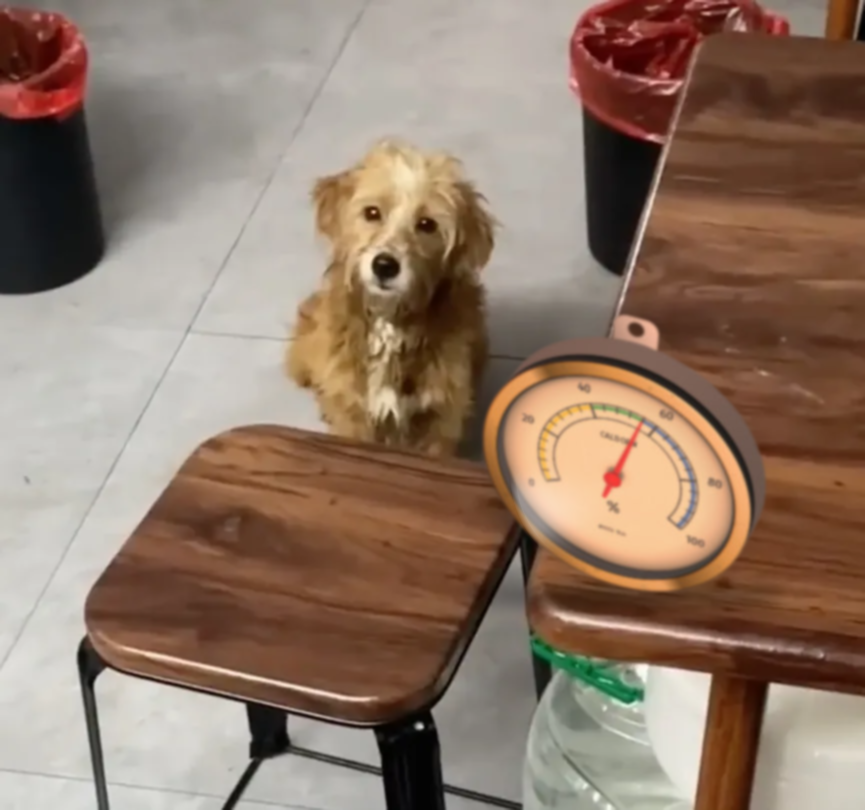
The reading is 56 %
